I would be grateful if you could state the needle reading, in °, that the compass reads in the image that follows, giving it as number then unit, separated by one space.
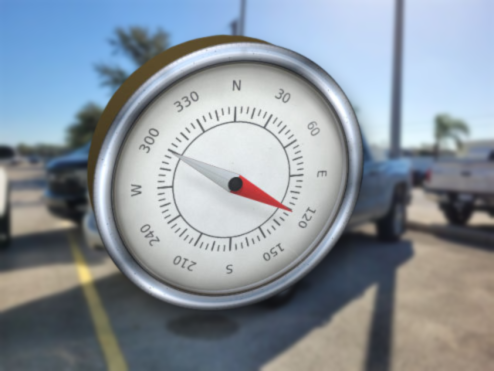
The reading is 120 °
